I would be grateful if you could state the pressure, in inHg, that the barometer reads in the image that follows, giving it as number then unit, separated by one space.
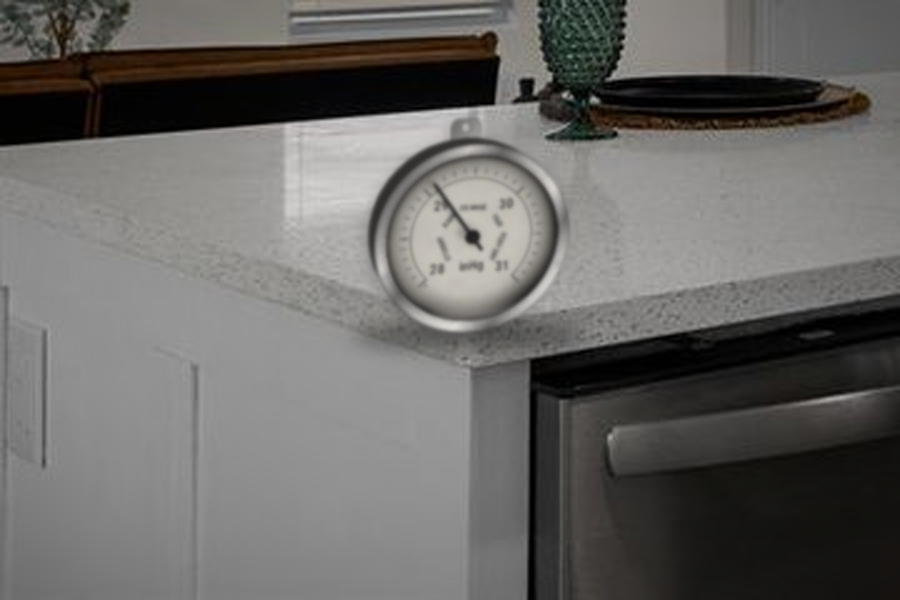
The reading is 29.1 inHg
